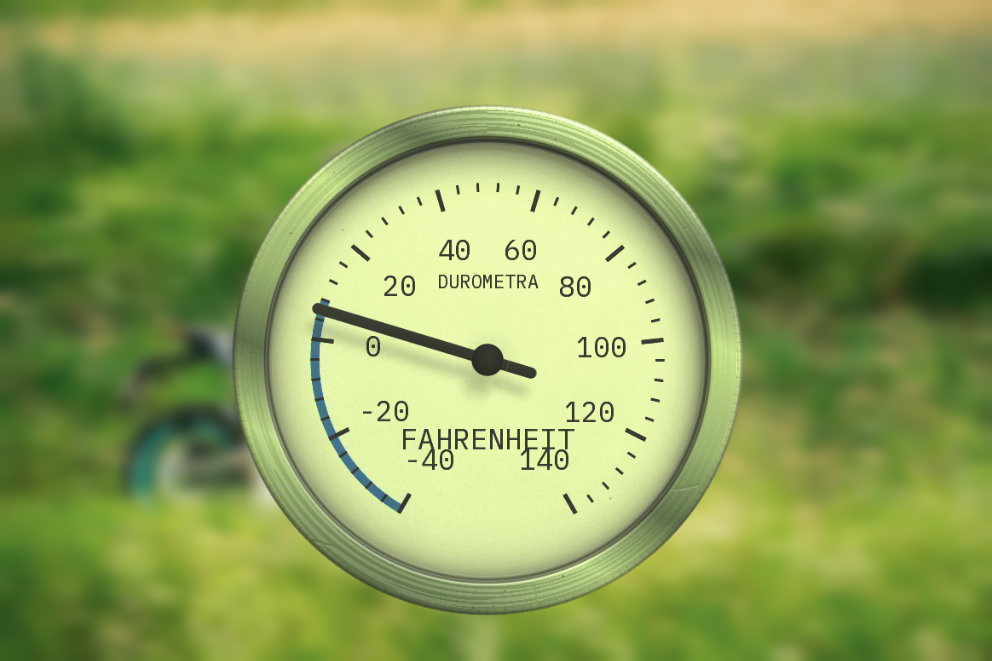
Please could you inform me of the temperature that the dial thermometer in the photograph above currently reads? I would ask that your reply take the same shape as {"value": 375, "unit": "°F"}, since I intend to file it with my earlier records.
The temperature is {"value": 6, "unit": "°F"}
